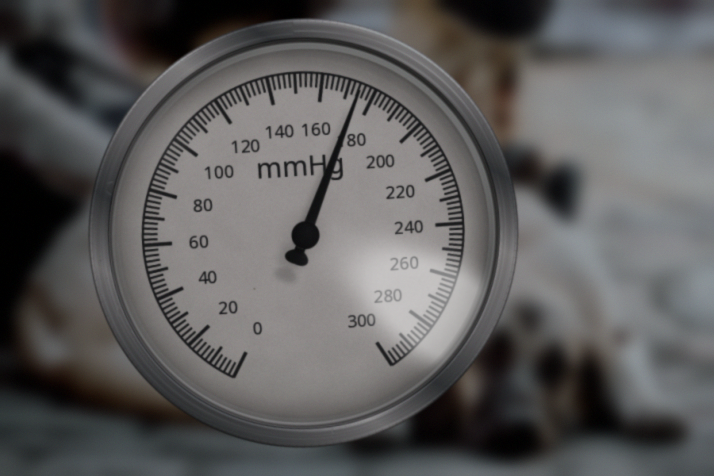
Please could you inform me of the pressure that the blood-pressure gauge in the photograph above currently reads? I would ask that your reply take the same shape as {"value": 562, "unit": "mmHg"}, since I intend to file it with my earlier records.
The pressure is {"value": 174, "unit": "mmHg"}
